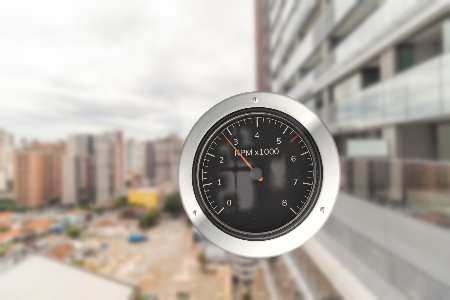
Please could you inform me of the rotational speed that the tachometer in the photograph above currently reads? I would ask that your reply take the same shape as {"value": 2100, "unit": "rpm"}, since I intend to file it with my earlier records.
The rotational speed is {"value": 2800, "unit": "rpm"}
